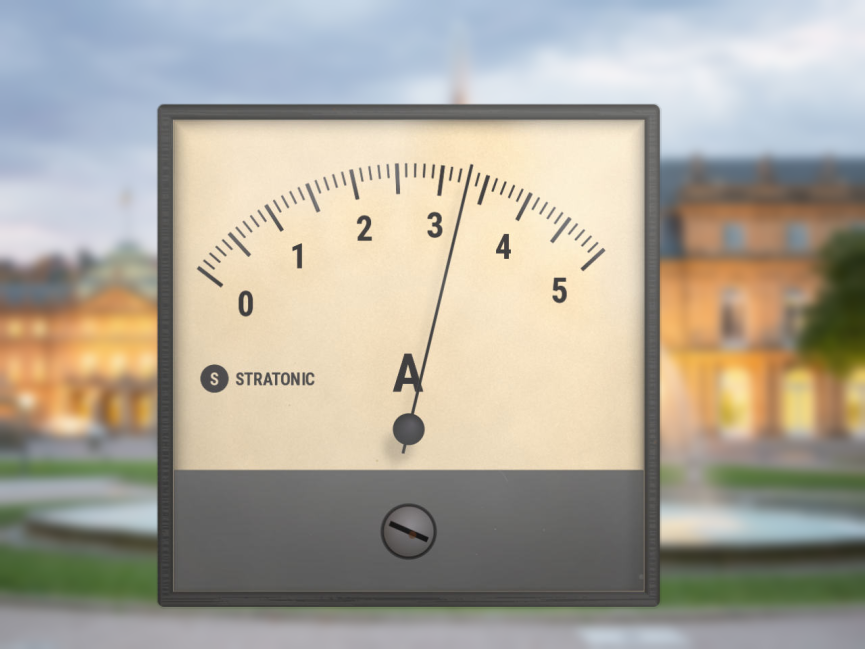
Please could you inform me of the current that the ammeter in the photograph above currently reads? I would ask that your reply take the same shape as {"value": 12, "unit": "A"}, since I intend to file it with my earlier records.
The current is {"value": 3.3, "unit": "A"}
